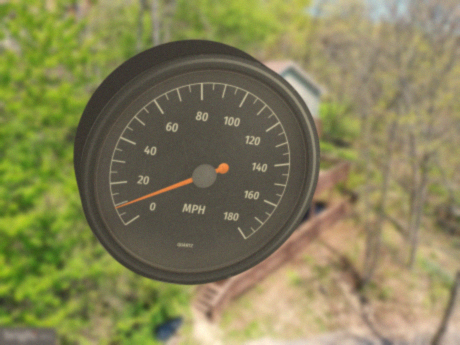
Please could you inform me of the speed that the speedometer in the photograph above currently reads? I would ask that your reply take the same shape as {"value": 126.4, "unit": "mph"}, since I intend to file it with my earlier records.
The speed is {"value": 10, "unit": "mph"}
